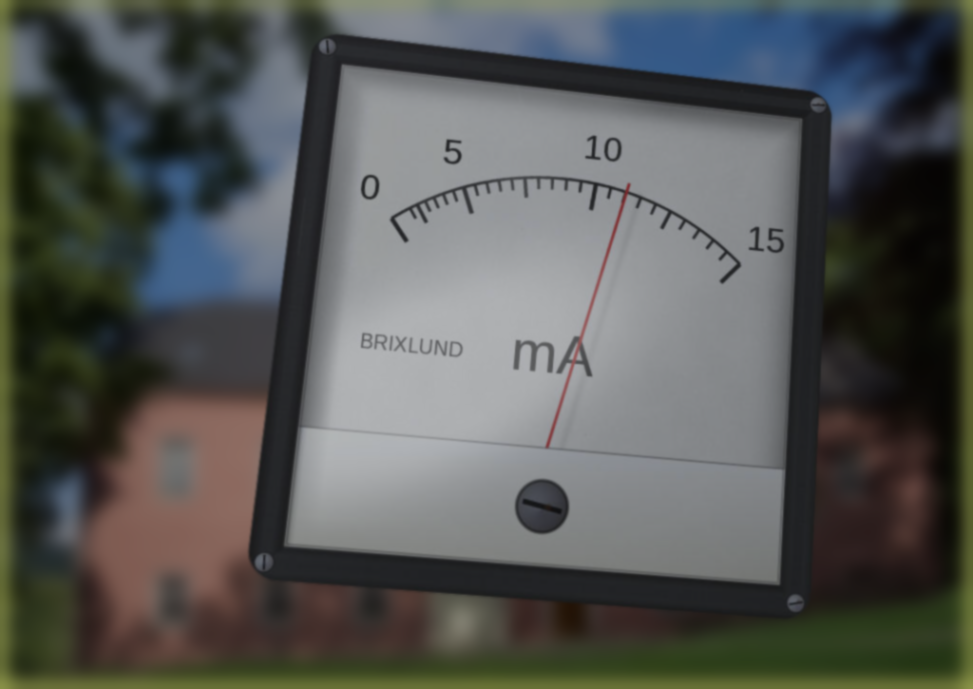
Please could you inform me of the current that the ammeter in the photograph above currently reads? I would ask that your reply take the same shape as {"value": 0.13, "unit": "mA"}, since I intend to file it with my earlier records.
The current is {"value": 11, "unit": "mA"}
